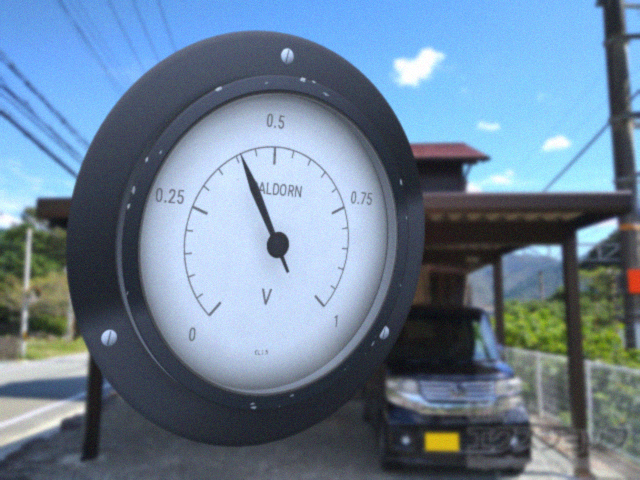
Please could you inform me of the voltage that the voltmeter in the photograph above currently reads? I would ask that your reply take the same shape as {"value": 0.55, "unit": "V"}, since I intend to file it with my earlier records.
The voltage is {"value": 0.4, "unit": "V"}
